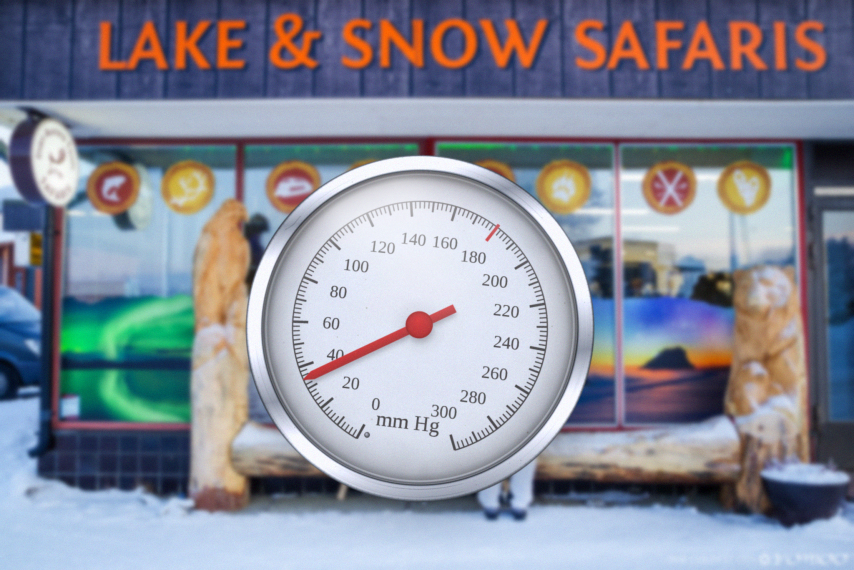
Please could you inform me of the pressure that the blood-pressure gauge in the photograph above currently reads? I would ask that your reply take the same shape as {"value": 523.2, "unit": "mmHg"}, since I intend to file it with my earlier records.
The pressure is {"value": 34, "unit": "mmHg"}
